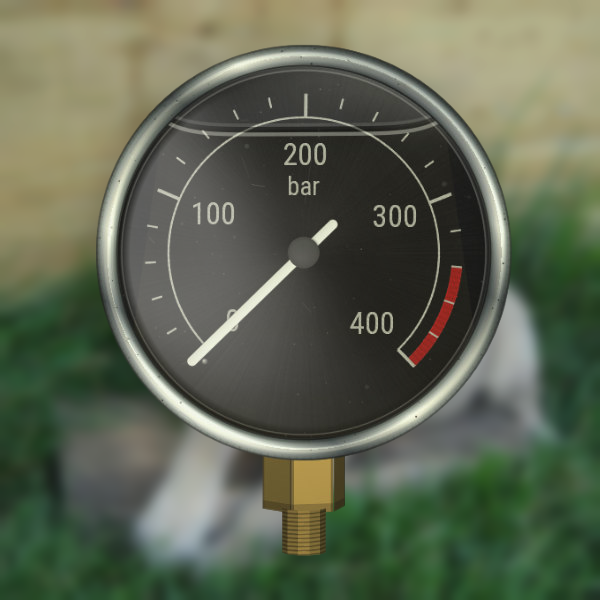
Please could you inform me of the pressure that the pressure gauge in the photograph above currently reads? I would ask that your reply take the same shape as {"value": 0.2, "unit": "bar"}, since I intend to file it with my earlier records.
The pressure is {"value": 0, "unit": "bar"}
